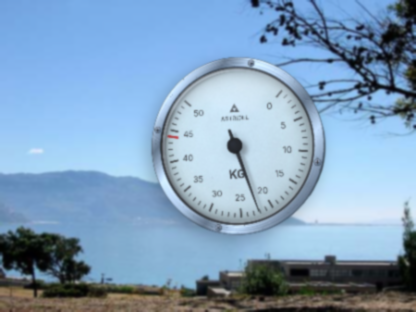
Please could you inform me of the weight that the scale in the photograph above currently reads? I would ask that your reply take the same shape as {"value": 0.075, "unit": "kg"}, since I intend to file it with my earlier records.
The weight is {"value": 22, "unit": "kg"}
